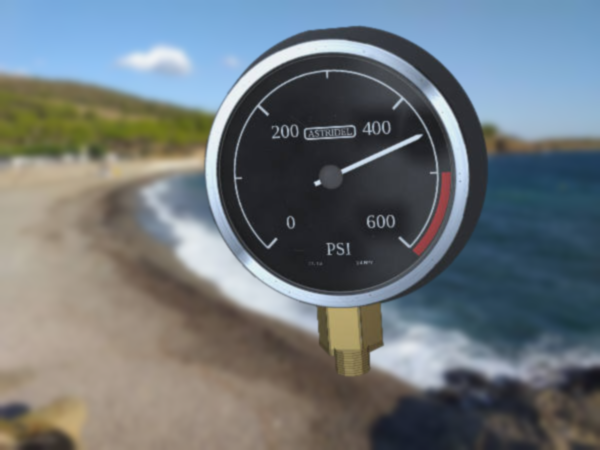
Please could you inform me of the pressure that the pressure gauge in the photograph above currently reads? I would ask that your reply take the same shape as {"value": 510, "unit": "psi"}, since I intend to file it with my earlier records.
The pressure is {"value": 450, "unit": "psi"}
